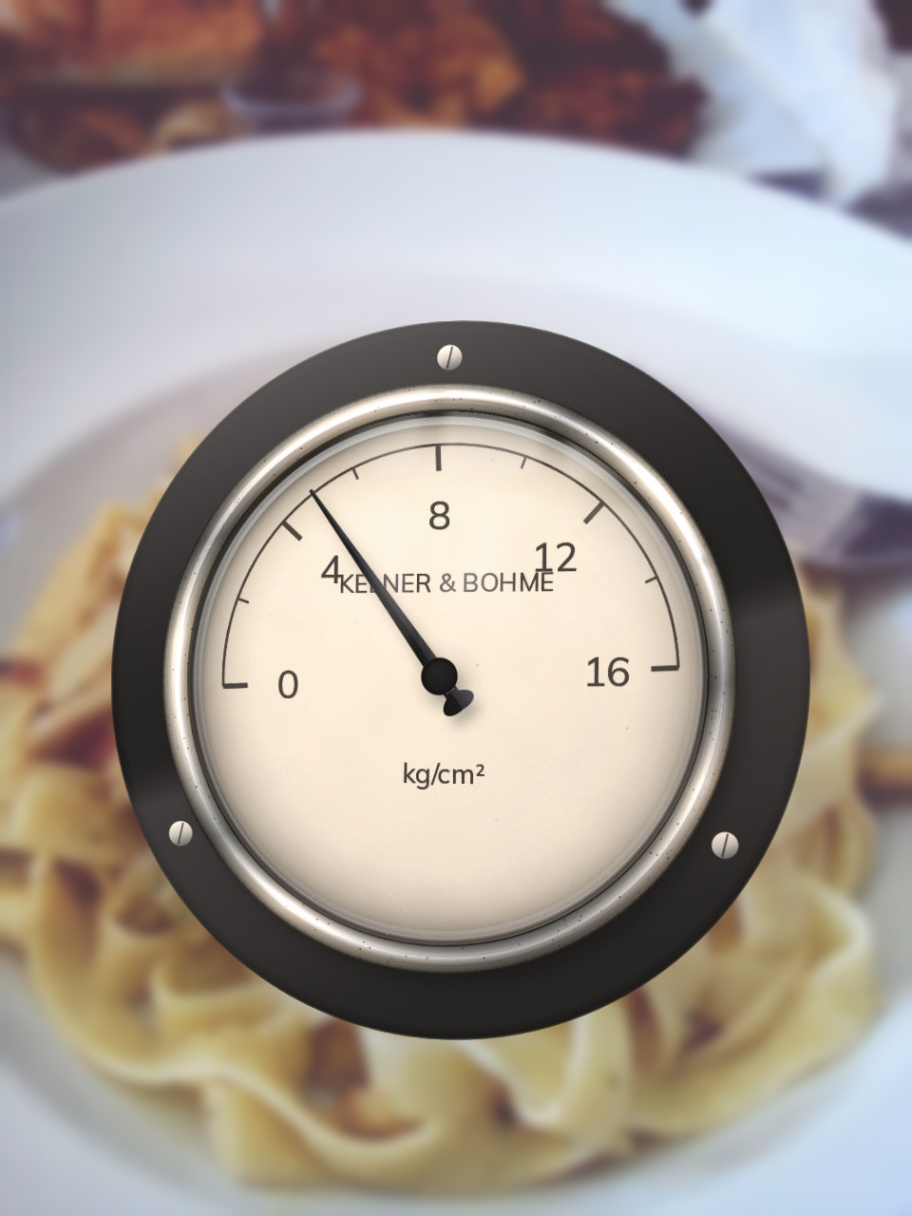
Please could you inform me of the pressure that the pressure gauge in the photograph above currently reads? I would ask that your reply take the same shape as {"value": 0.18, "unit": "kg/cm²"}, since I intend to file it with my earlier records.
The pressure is {"value": 5, "unit": "kg/cm²"}
